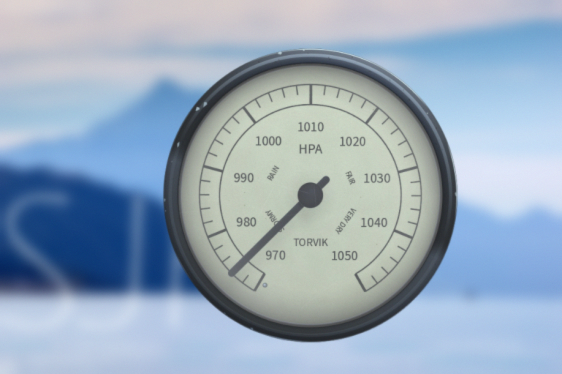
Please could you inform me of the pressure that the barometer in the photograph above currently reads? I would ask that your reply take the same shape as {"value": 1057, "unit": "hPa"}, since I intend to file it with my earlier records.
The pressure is {"value": 974, "unit": "hPa"}
